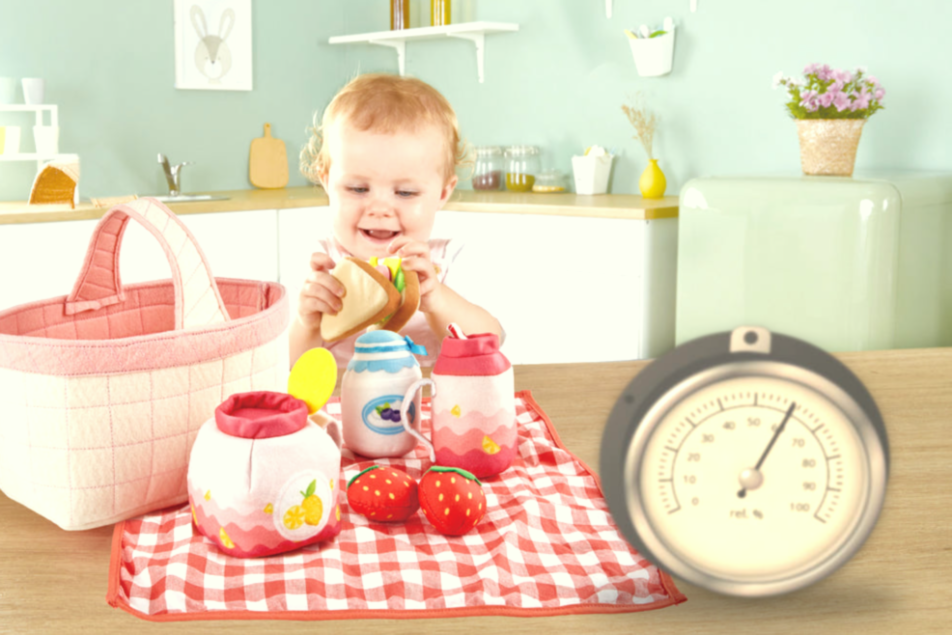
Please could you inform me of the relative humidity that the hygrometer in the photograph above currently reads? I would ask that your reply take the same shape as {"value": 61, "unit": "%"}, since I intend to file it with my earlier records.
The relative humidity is {"value": 60, "unit": "%"}
